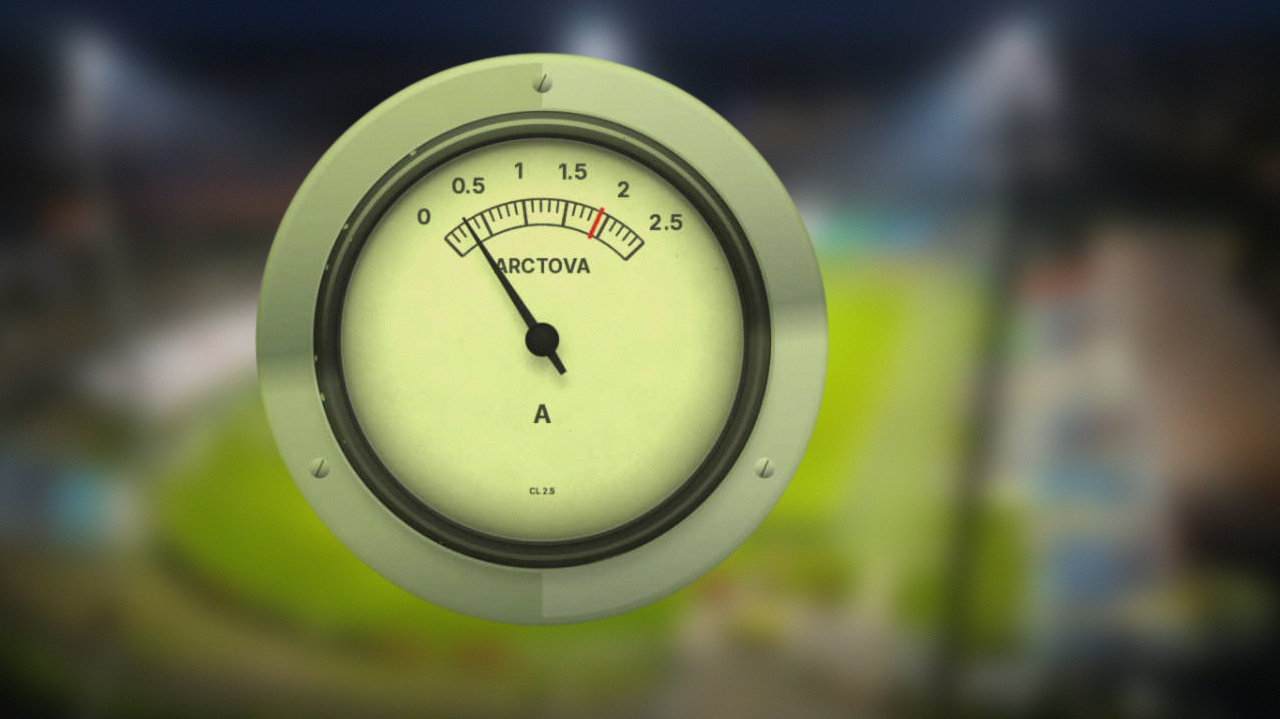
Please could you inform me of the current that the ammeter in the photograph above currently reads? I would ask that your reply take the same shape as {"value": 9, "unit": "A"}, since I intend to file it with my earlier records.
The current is {"value": 0.3, "unit": "A"}
